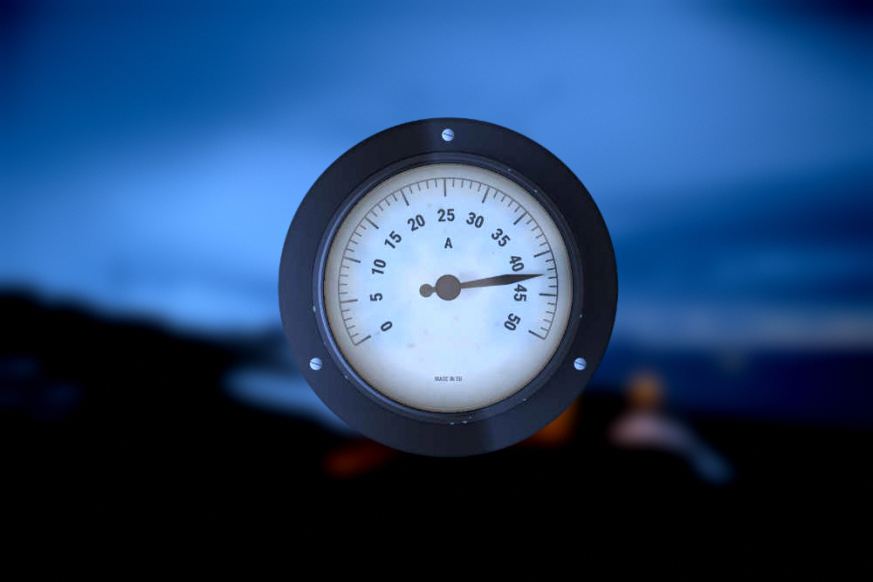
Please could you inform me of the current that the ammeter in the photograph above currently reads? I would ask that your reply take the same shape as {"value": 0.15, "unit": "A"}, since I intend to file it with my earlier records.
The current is {"value": 42.5, "unit": "A"}
